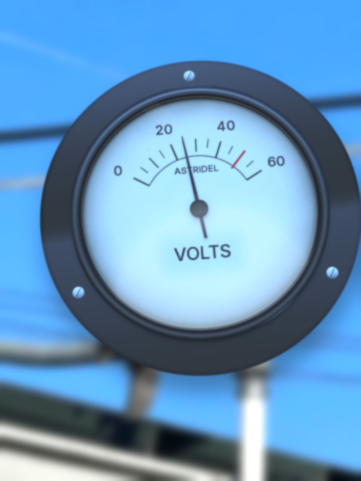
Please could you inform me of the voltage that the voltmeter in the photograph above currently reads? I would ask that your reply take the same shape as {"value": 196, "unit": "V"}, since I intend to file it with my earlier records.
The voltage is {"value": 25, "unit": "V"}
